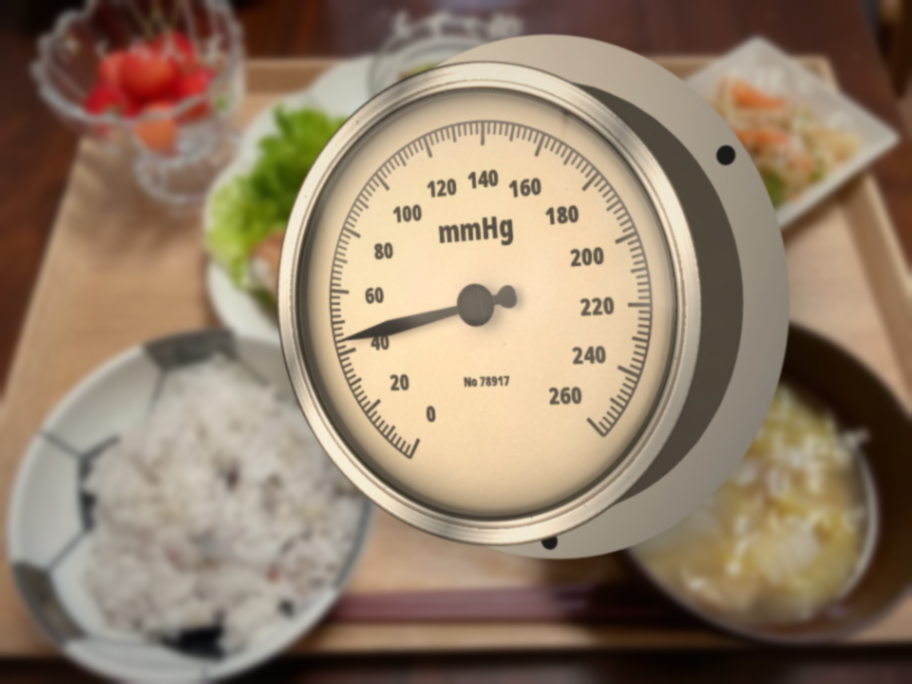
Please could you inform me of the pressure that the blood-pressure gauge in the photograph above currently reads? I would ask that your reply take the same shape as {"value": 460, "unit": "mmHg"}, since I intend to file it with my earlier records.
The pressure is {"value": 44, "unit": "mmHg"}
